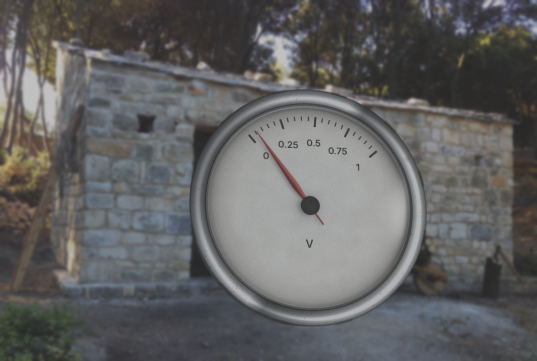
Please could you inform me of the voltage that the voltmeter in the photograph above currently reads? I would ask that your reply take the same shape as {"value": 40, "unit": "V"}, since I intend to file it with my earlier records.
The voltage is {"value": 0.05, "unit": "V"}
